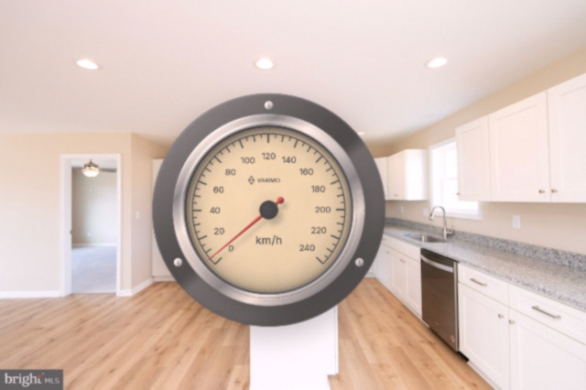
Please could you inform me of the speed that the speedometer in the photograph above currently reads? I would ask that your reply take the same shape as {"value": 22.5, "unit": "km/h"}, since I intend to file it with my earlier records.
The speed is {"value": 5, "unit": "km/h"}
